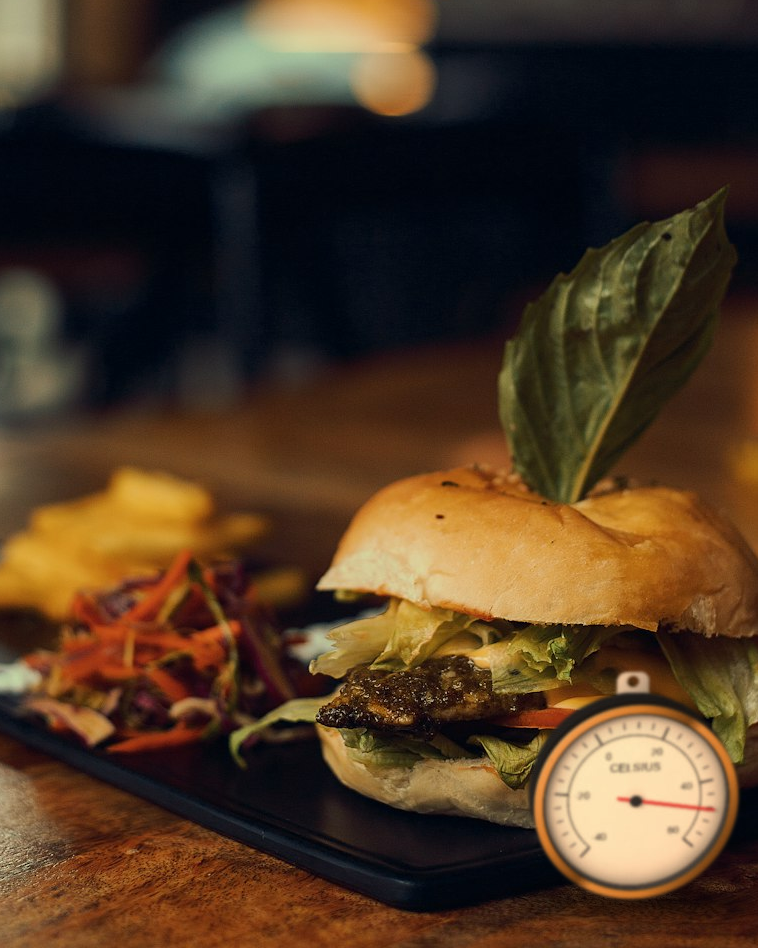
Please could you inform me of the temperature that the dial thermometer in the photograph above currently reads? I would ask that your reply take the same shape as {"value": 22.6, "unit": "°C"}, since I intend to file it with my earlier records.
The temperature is {"value": 48, "unit": "°C"}
